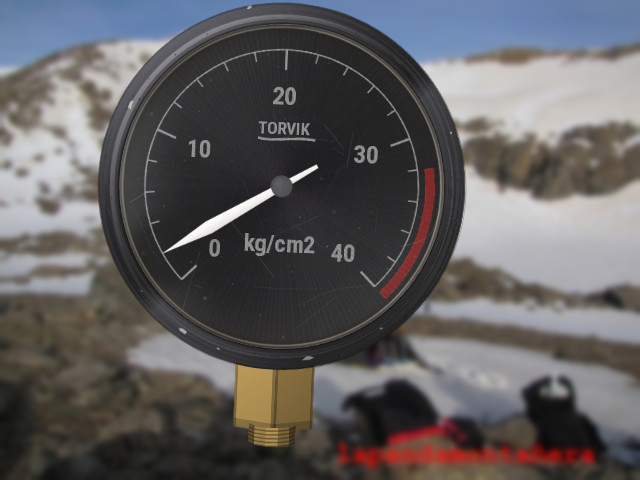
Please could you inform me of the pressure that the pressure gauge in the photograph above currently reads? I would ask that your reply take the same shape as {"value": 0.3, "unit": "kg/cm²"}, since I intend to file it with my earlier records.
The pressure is {"value": 2, "unit": "kg/cm²"}
